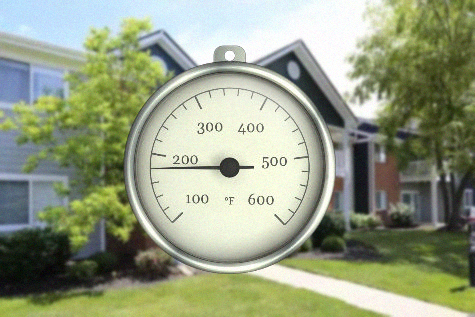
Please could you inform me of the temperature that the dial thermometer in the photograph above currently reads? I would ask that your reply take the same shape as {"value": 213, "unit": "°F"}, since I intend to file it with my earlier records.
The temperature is {"value": 180, "unit": "°F"}
